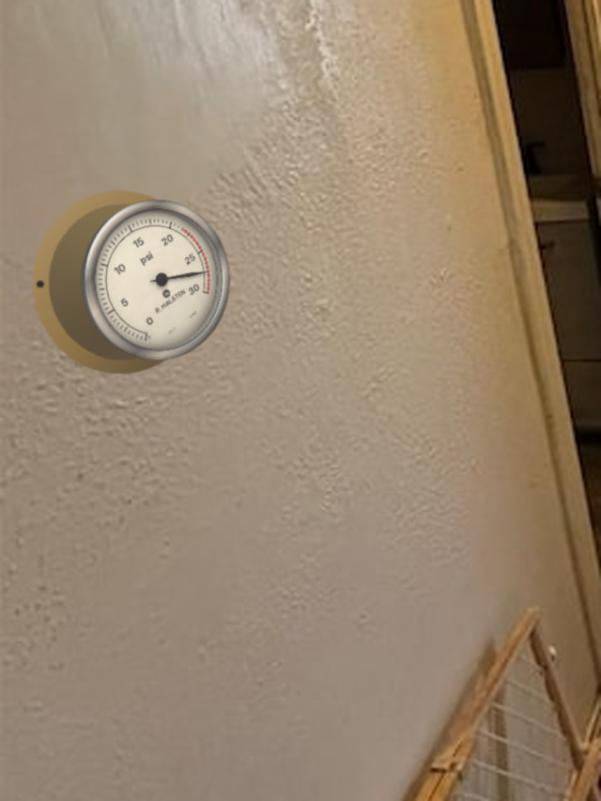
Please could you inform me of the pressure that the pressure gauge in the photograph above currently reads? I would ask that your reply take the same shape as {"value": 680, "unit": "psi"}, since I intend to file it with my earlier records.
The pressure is {"value": 27.5, "unit": "psi"}
